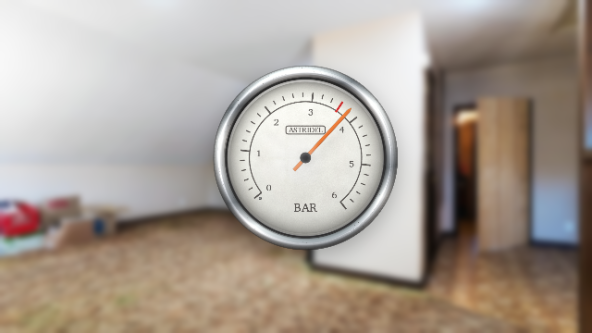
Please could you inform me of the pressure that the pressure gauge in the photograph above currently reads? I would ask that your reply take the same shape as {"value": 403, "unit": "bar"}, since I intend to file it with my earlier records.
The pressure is {"value": 3.8, "unit": "bar"}
